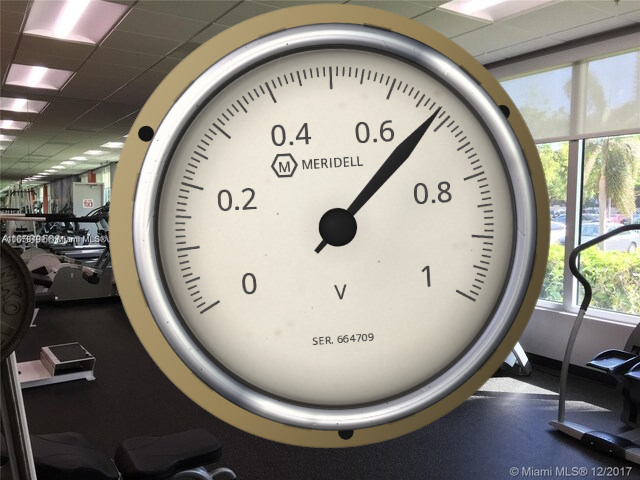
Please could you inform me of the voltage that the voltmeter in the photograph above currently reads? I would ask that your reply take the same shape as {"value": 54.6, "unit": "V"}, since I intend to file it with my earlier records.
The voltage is {"value": 0.68, "unit": "V"}
